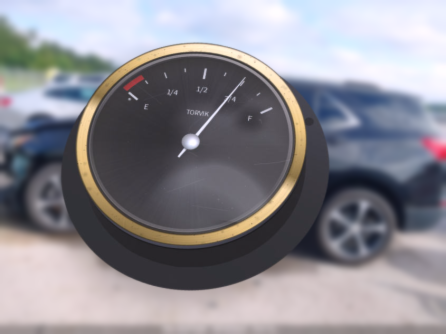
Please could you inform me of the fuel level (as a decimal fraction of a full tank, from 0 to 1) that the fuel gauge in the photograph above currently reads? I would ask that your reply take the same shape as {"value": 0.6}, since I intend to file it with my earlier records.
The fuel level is {"value": 0.75}
